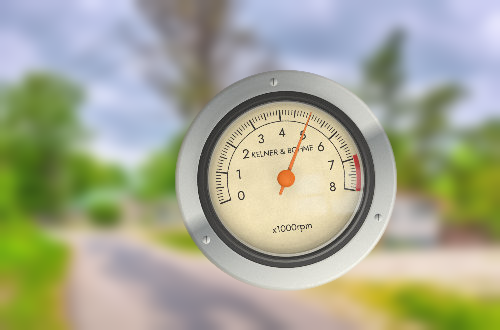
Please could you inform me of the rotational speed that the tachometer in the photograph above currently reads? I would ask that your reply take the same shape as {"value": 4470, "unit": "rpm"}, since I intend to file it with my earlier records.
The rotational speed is {"value": 5000, "unit": "rpm"}
